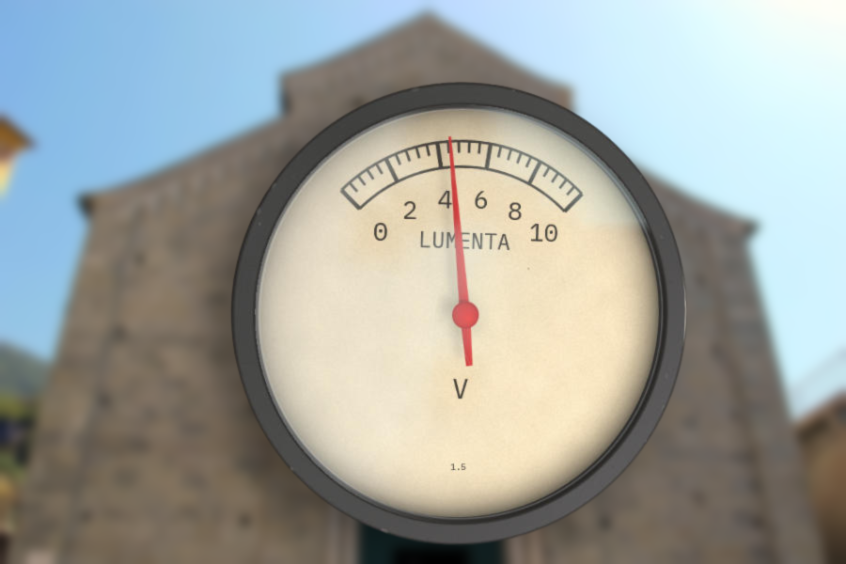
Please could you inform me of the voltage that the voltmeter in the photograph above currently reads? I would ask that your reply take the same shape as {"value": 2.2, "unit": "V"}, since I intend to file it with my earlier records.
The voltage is {"value": 4.4, "unit": "V"}
